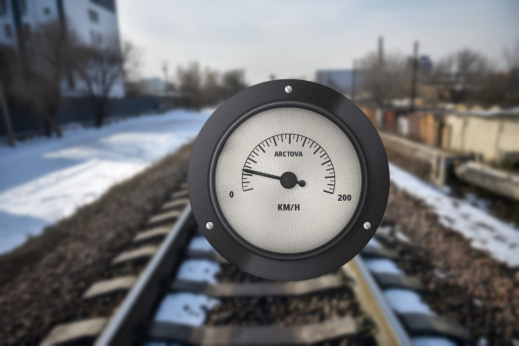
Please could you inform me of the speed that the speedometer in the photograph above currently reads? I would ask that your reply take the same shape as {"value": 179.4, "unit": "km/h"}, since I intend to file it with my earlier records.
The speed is {"value": 25, "unit": "km/h"}
